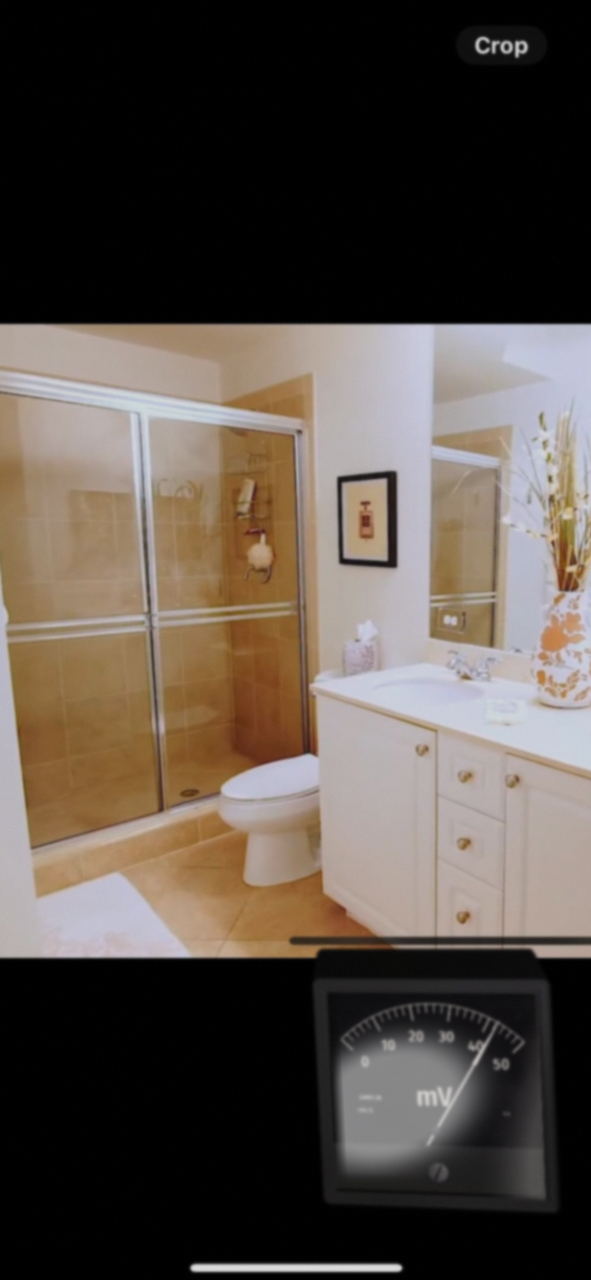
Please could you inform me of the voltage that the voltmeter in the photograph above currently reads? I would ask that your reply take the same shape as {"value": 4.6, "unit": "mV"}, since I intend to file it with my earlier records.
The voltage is {"value": 42, "unit": "mV"}
